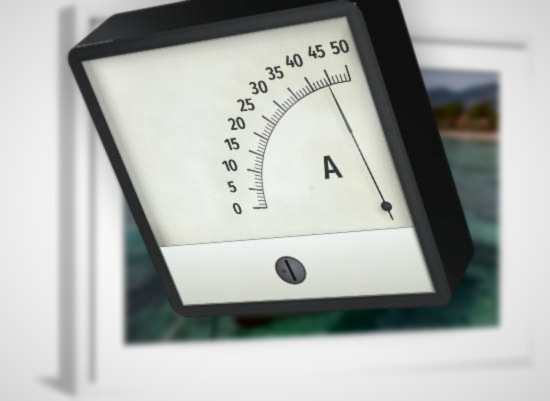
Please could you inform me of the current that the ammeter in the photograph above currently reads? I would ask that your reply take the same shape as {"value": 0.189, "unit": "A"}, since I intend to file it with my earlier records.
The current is {"value": 45, "unit": "A"}
